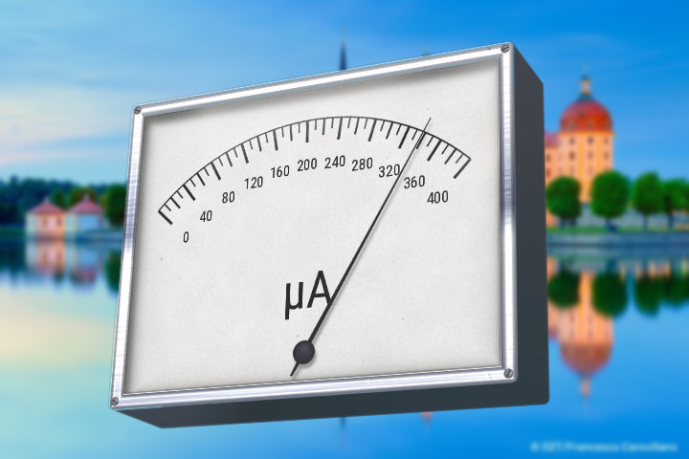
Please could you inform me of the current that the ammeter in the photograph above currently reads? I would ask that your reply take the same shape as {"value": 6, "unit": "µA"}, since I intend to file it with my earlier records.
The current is {"value": 340, "unit": "µA"}
